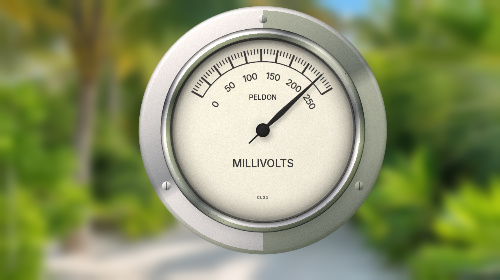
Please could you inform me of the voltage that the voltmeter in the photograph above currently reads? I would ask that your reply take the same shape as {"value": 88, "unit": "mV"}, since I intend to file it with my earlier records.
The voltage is {"value": 225, "unit": "mV"}
